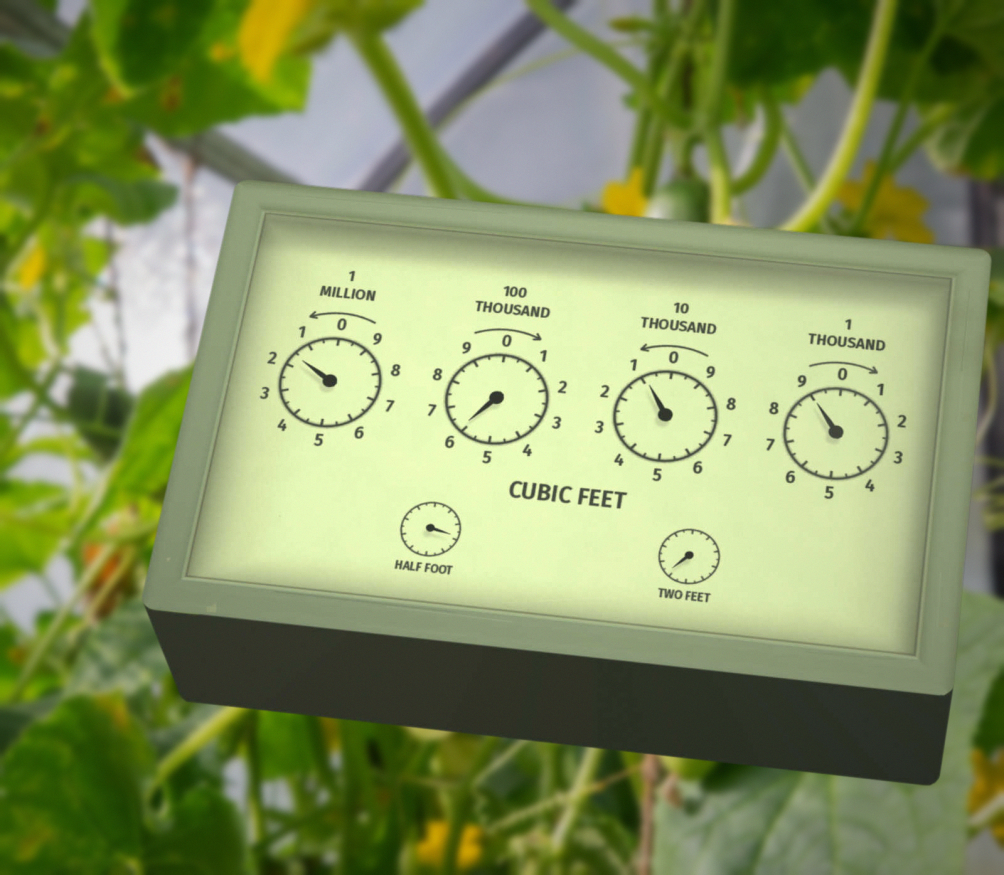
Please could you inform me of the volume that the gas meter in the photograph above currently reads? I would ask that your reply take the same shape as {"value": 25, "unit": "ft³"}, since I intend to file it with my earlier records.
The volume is {"value": 160900, "unit": "ft³"}
